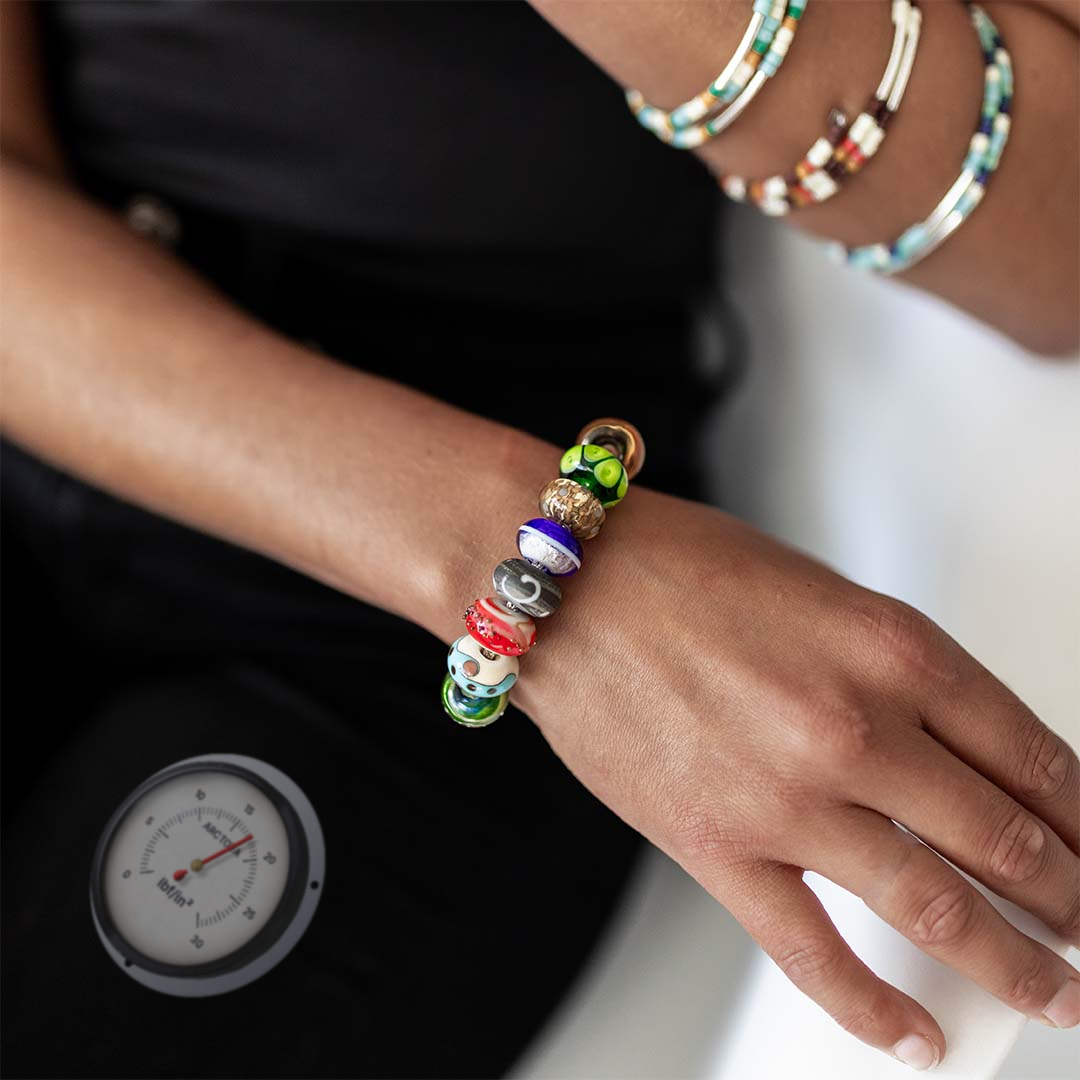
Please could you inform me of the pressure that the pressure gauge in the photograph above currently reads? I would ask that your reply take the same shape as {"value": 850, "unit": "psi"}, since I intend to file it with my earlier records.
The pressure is {"value": 17.5, "unit": "psi"}
